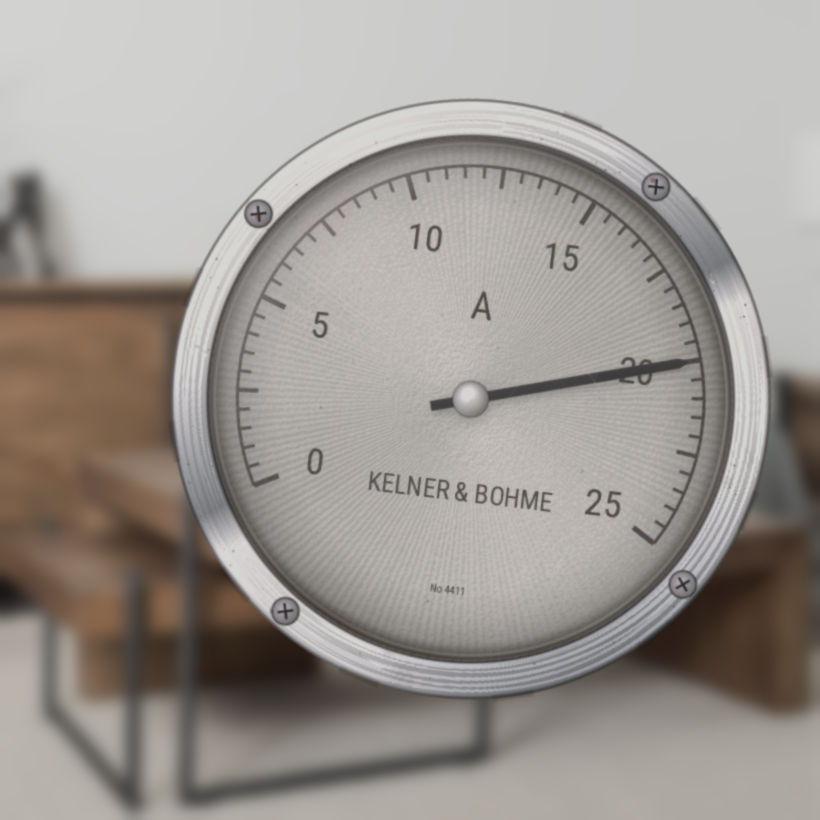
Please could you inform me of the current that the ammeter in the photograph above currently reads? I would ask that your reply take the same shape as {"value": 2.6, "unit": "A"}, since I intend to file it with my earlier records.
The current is {"value": 20, "unit": "A"}
